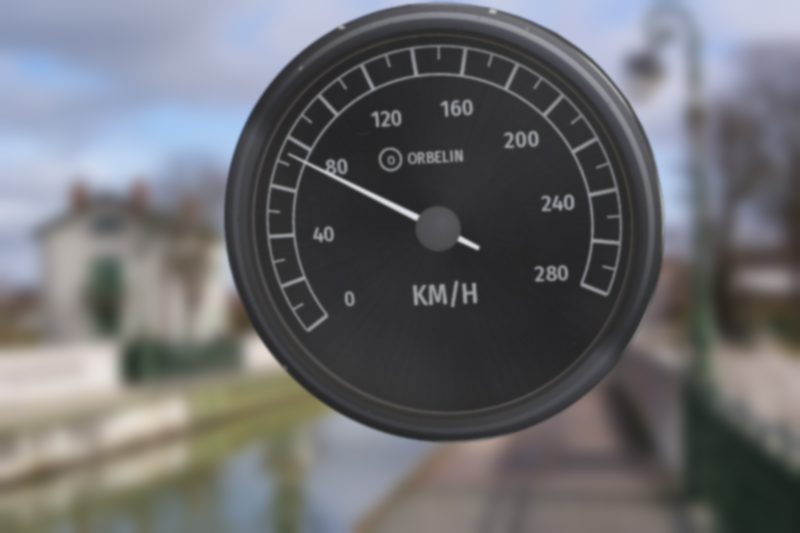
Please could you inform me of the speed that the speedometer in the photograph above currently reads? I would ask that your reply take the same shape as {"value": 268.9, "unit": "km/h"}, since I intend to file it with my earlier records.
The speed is {"value": 75, "unit": "km/h"}
